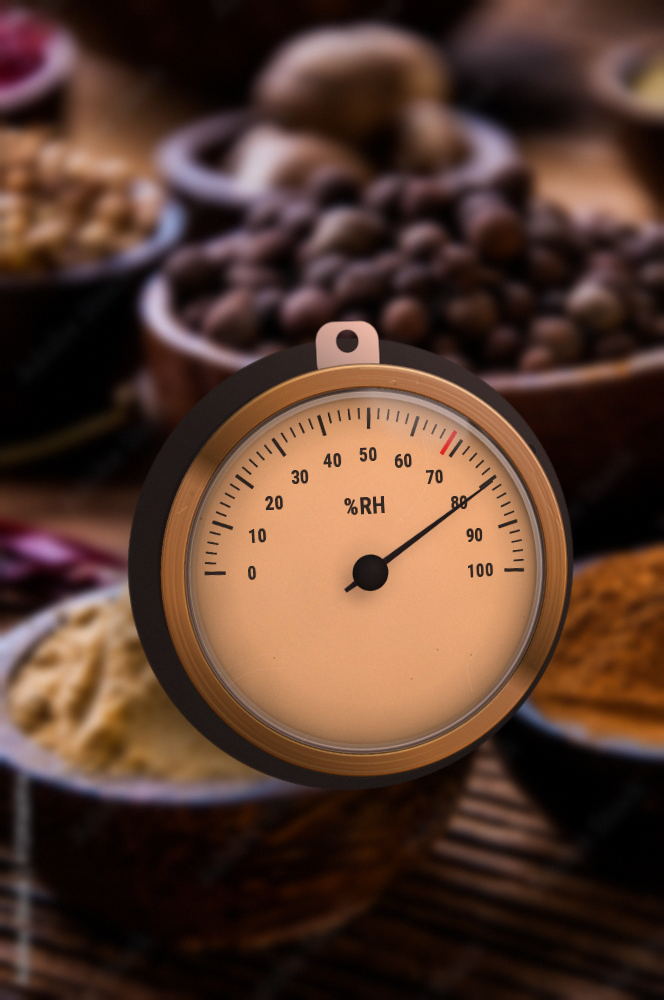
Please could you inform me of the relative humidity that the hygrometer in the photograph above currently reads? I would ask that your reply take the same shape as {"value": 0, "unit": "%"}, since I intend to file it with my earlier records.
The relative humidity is {"value": 80, "unit": "%"}
